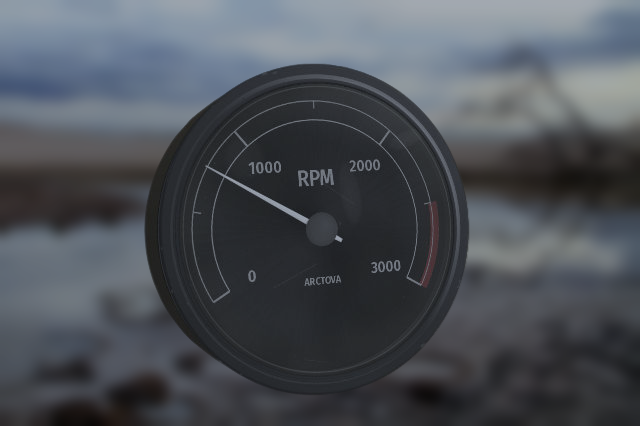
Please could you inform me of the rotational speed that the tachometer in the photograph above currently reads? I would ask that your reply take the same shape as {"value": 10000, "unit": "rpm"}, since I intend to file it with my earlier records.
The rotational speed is {"value": 750, "unit": "rpm"}
